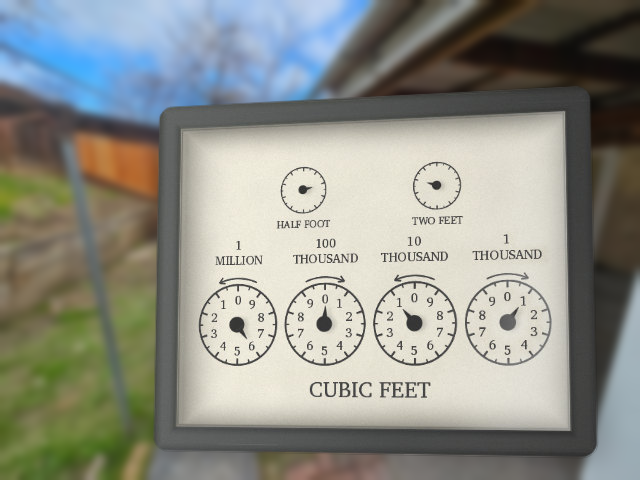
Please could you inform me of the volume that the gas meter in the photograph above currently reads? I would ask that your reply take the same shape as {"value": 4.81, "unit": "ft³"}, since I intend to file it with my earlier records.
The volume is {"value": 601100, "unit": "ft³"}
